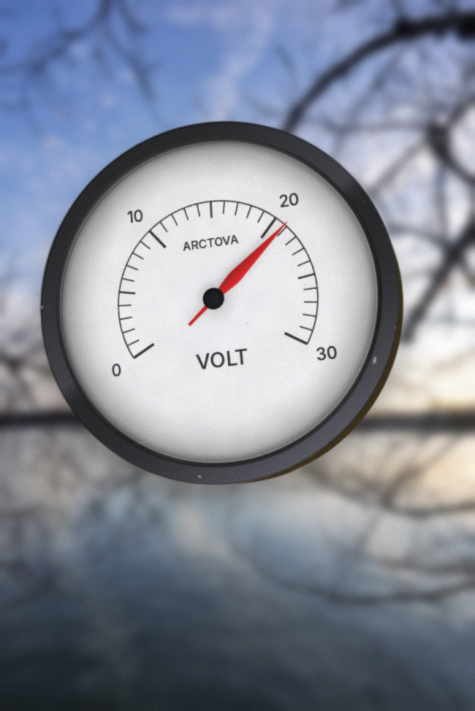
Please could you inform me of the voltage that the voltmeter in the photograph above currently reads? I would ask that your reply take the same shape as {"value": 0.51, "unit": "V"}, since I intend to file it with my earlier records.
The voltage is {"value": 21, "unit": "V"}
